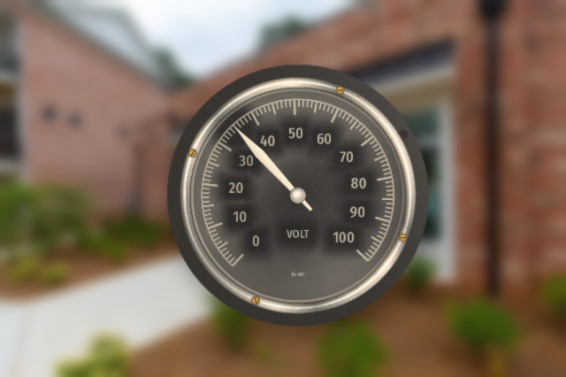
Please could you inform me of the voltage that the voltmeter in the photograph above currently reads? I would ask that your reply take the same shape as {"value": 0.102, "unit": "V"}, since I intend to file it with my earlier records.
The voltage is {"value": 35, "unit": "V"}
